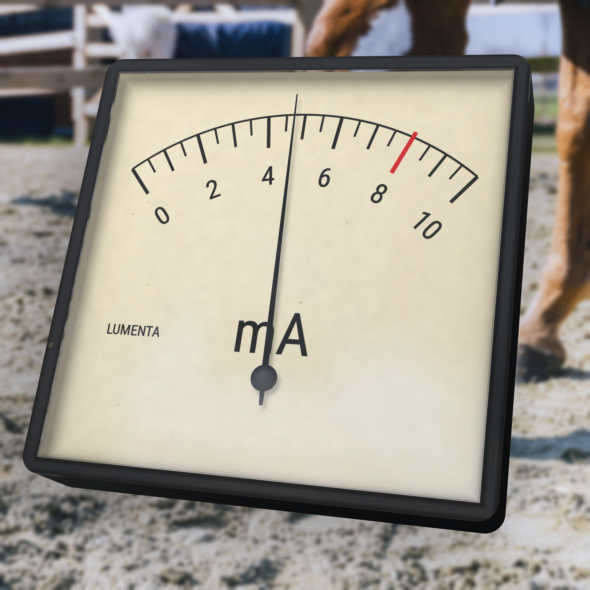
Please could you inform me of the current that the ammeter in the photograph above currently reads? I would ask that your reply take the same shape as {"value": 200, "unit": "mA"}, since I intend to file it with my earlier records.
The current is {"value": 4.75, "unit": "mA"}
